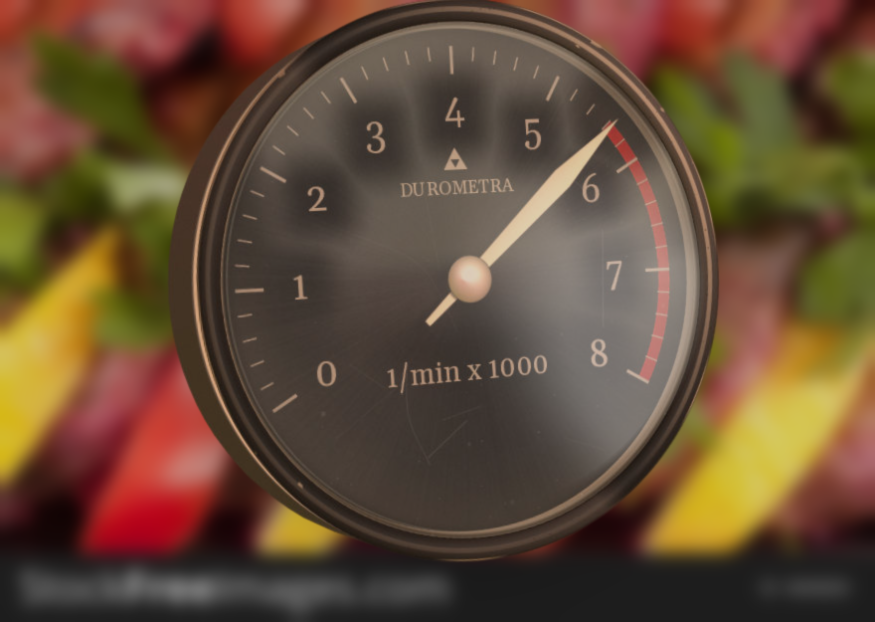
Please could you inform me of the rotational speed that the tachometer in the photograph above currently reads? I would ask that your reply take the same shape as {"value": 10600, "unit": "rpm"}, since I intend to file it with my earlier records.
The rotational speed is {"value": 5600, "unit": "rpm"}
